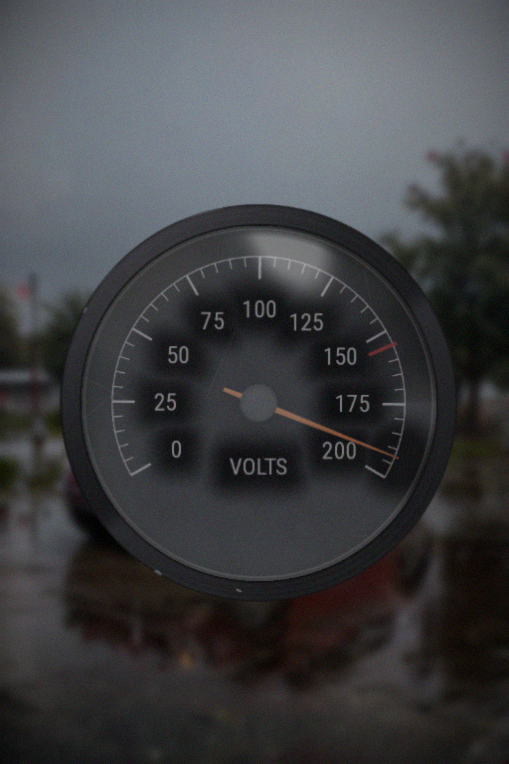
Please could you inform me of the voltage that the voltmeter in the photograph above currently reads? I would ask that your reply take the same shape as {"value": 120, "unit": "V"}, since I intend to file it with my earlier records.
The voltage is {"value": 192.5, "unit": "V"}
